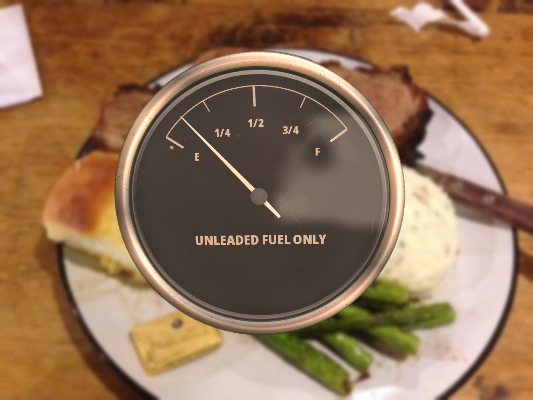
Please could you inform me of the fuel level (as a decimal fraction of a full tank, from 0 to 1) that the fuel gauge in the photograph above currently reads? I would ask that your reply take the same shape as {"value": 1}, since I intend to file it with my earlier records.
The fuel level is {"value": 0.125}
